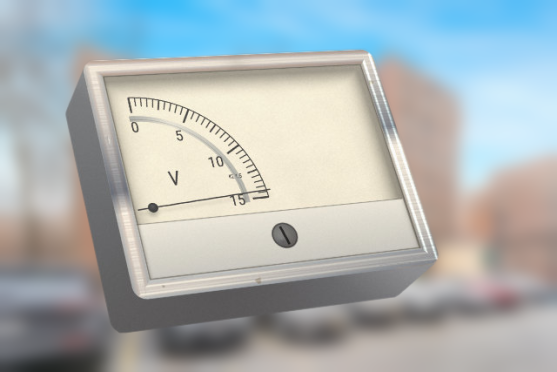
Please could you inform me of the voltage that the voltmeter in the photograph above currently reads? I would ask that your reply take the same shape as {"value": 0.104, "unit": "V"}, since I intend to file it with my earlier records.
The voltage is {"value": 14.5, "unit": "V"}
